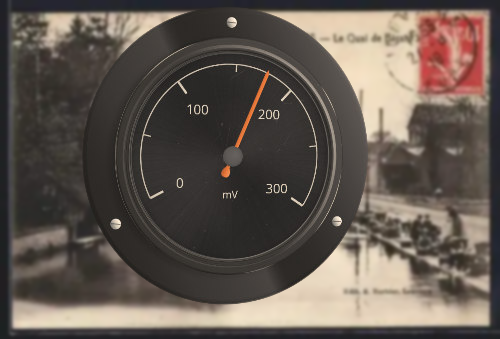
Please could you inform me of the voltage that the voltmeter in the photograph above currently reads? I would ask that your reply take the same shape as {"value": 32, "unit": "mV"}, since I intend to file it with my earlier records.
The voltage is {"value": 175, "unit": "mV"}
